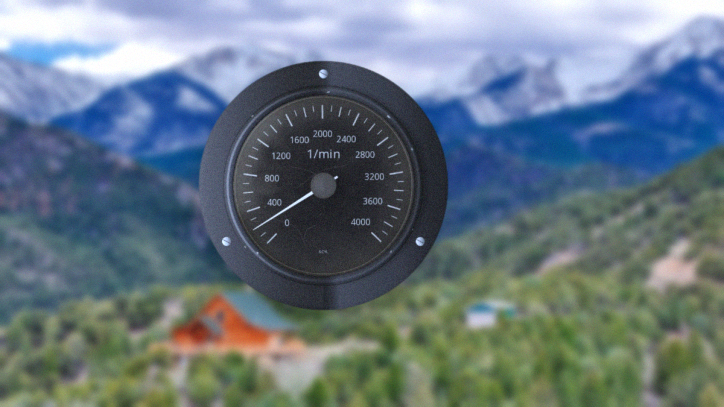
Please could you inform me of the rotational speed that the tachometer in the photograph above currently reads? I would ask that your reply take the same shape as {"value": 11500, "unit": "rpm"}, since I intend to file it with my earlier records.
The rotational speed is {"value": 200, "unit": "rpm"}
